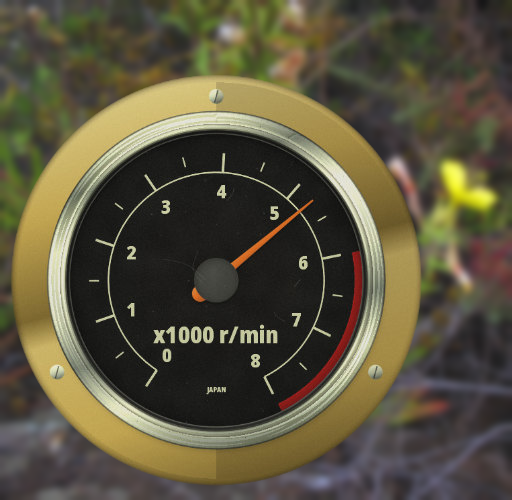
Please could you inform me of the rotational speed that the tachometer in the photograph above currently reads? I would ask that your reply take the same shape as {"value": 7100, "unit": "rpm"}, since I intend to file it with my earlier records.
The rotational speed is {"value": 5250, "unit": "rpm"}
